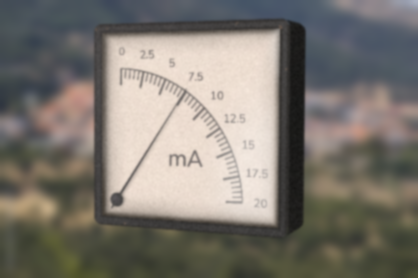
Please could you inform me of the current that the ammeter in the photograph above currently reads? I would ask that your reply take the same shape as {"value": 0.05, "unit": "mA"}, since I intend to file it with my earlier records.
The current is {"value": 7.5, "unit": "mA"}
